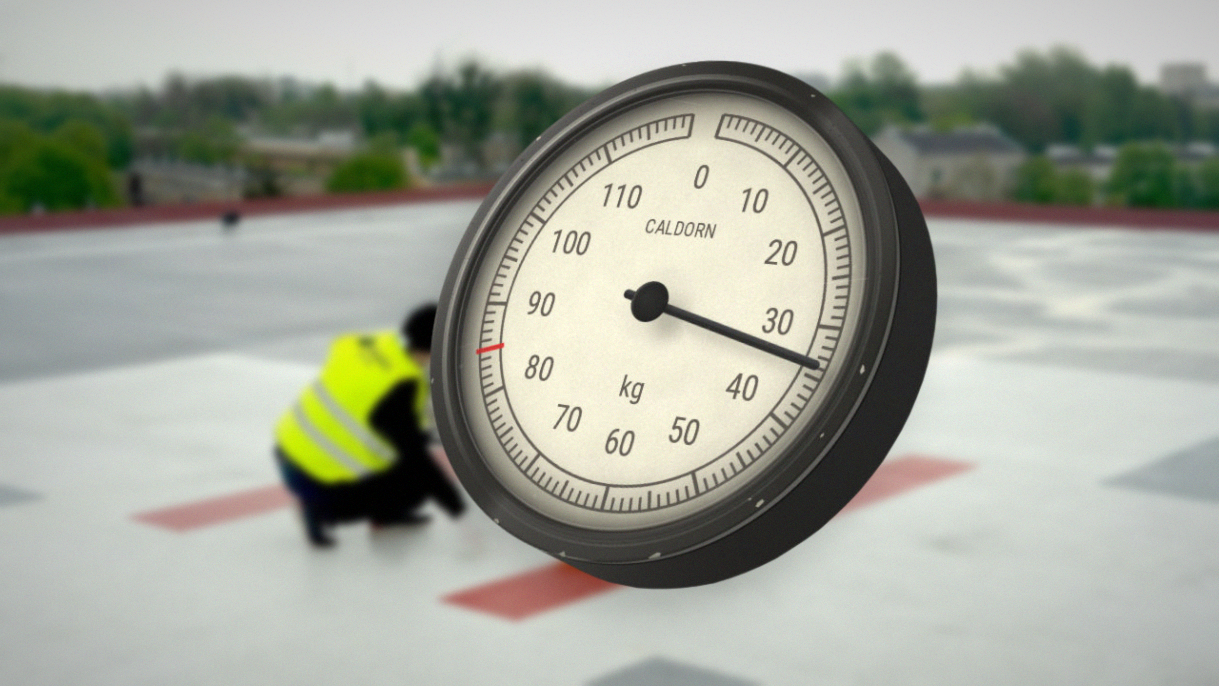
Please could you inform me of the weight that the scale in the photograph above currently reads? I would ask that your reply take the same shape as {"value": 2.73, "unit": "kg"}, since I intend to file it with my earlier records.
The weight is {"value": 34, "unit": "kg"}
